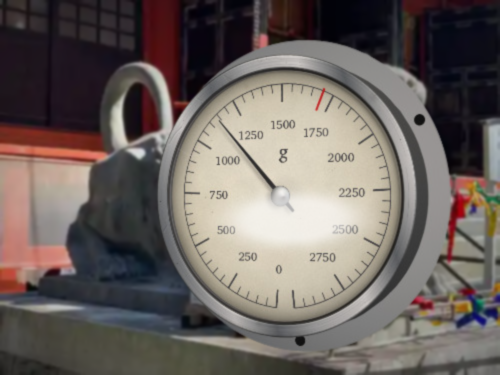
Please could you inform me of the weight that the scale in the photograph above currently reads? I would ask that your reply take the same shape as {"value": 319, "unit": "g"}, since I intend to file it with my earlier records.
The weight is {"value": 1150, "unit": "g"}
